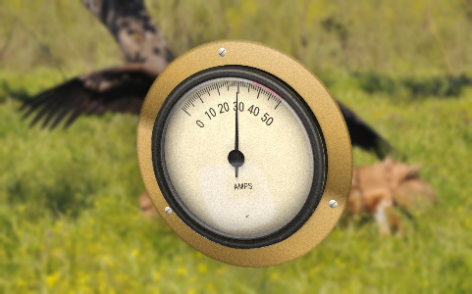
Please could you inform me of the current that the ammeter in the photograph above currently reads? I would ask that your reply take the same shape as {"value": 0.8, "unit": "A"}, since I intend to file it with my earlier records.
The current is {"value": 30, "unit": "A"}
